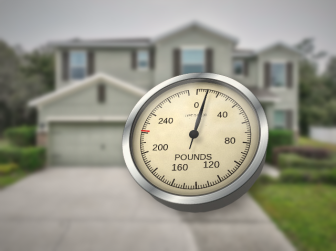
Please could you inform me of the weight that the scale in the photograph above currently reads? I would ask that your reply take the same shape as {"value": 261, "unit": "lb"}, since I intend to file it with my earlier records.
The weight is {"value": 10, "unit": "lb"}
